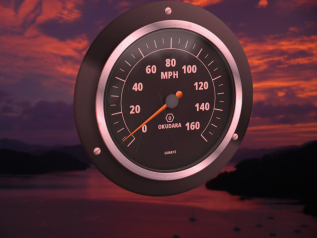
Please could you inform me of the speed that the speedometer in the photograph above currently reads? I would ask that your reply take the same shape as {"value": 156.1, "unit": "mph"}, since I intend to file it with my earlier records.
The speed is {"value": 5, "unit": "mph"}
